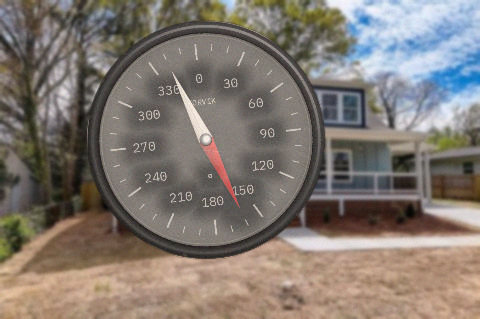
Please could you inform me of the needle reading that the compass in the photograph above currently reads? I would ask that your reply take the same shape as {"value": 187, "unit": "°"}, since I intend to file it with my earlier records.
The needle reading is {"value": 160, "unit": "°"}
